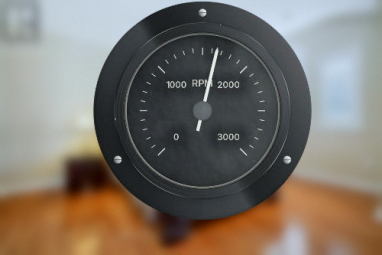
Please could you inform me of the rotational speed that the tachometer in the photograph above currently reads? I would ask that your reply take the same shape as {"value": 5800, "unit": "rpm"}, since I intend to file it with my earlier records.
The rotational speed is {"value": 1650, "unit": "rpm"}
